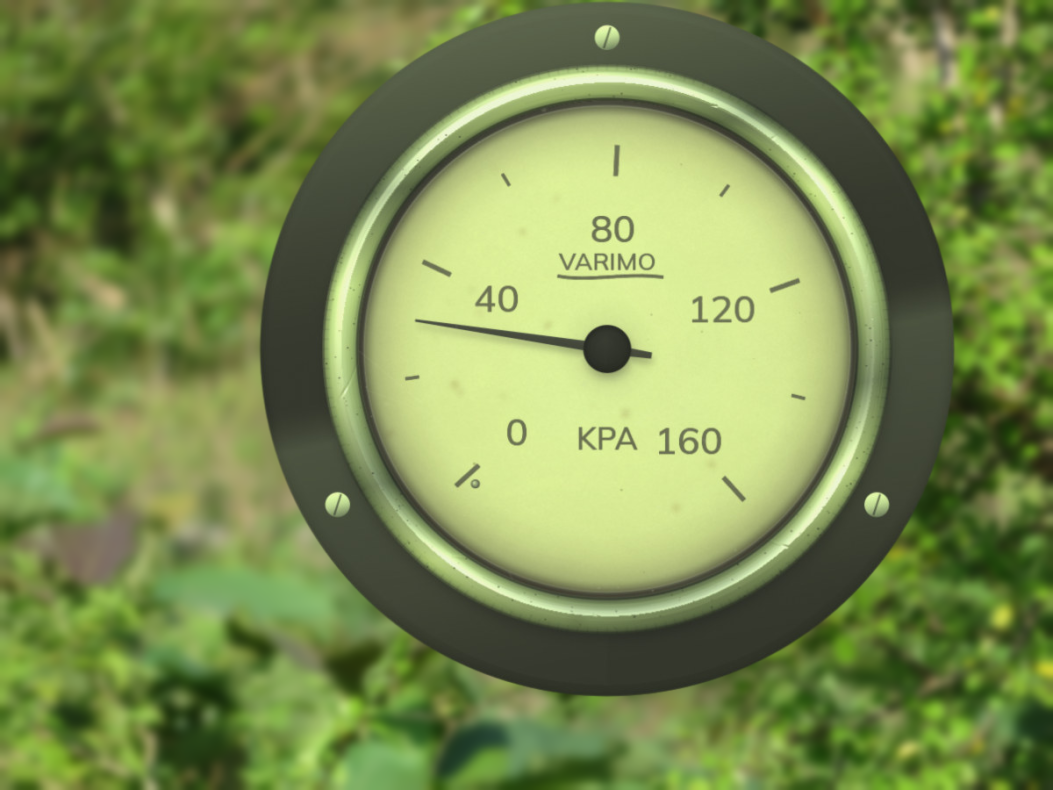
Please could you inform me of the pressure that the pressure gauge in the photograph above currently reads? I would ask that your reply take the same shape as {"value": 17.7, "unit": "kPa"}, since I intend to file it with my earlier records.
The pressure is {"value": 30, "unit": "kPa"}
